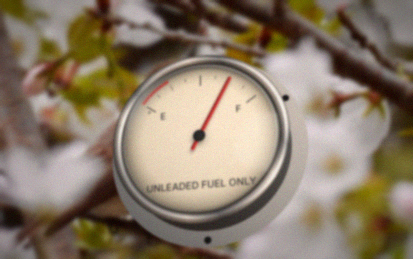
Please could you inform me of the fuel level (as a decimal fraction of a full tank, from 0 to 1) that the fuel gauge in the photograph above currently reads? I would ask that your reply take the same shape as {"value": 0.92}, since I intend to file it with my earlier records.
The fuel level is {"value": 0.75}
